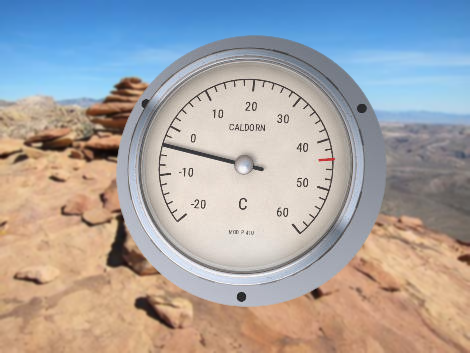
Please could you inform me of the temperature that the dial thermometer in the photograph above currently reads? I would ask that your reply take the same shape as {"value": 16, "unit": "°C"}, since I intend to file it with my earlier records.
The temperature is {"value": -4, "unit": "°C"}
